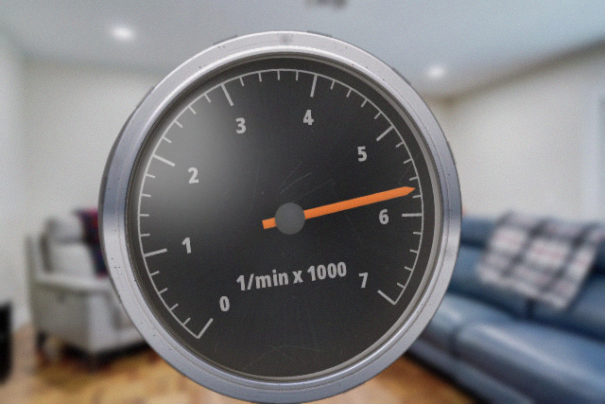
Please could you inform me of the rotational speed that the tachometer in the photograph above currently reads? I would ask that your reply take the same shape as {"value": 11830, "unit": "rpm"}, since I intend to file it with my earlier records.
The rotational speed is {"value": 5700, "unit": "rpm"}
